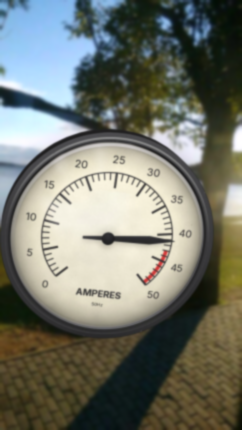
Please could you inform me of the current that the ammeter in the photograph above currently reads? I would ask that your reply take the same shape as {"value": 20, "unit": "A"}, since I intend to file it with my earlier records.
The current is {"value": 41, "unit": "A"}
